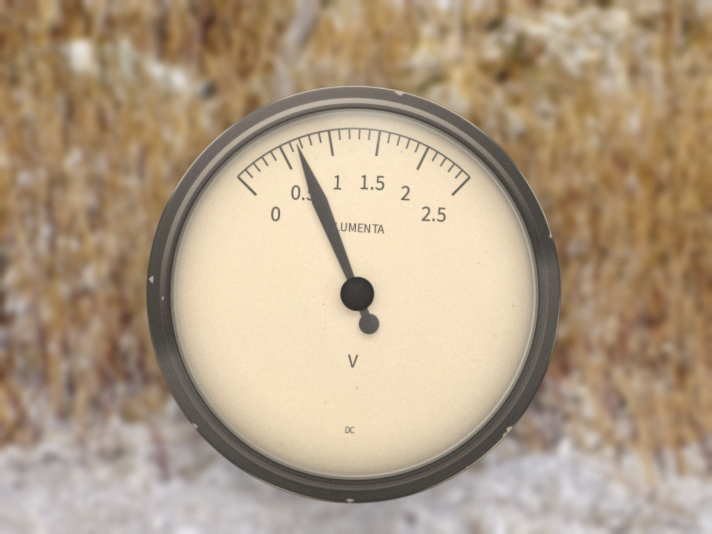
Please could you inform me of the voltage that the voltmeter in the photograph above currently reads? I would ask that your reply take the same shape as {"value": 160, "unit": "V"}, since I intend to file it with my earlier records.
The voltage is {"value": 0.65, "unit": "V"}
